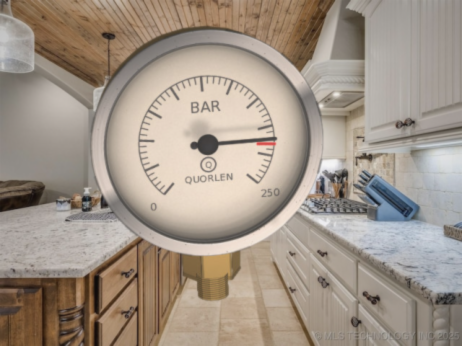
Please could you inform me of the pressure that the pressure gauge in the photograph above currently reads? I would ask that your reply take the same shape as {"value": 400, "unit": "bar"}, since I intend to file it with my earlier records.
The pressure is {"value": 210, "unit": "bar"}
